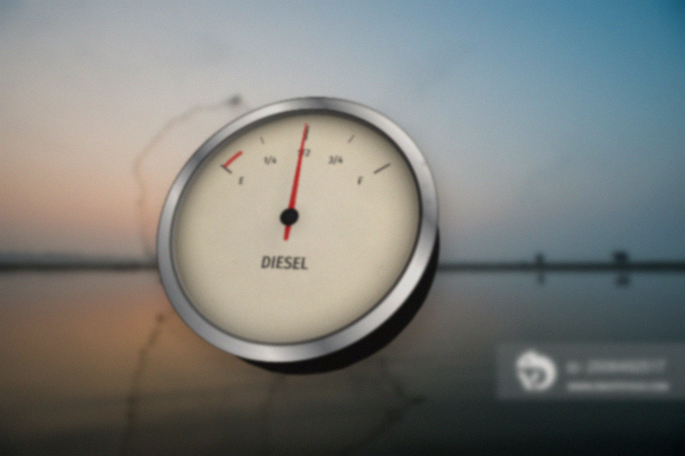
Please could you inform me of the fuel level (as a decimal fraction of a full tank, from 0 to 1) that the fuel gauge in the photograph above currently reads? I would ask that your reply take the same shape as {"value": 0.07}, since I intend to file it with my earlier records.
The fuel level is {"value": 0.5}
